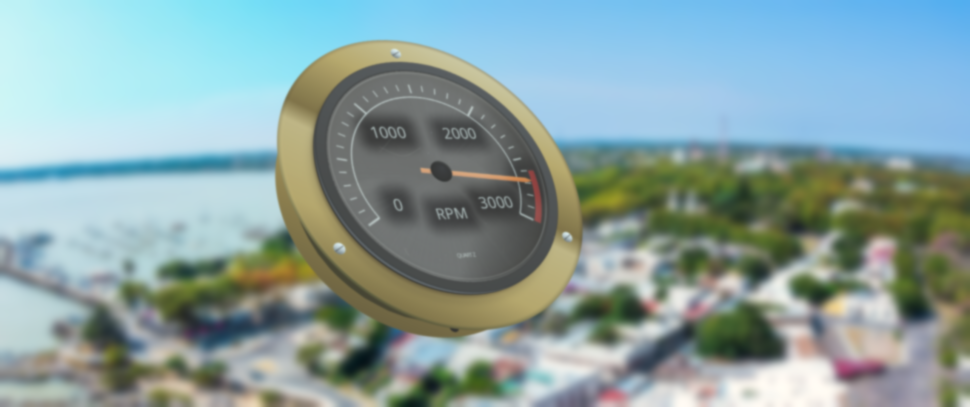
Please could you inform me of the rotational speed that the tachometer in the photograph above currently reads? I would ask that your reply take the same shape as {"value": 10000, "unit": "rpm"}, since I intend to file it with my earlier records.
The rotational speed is {"value": 2700, "unit": "rpm"}
